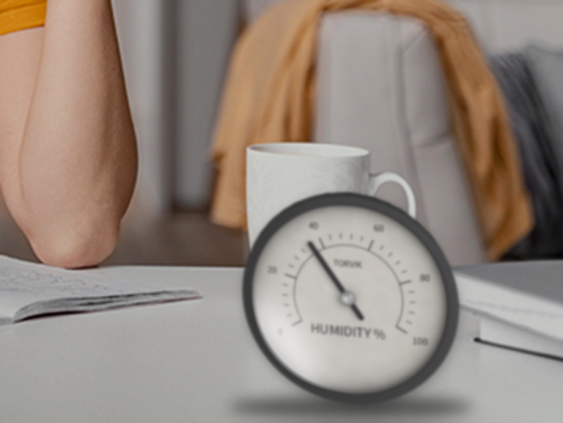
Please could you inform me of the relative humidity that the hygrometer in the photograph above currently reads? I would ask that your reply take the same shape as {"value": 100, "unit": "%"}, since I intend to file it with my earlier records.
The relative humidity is {"value": 36, "unit": "%"}
